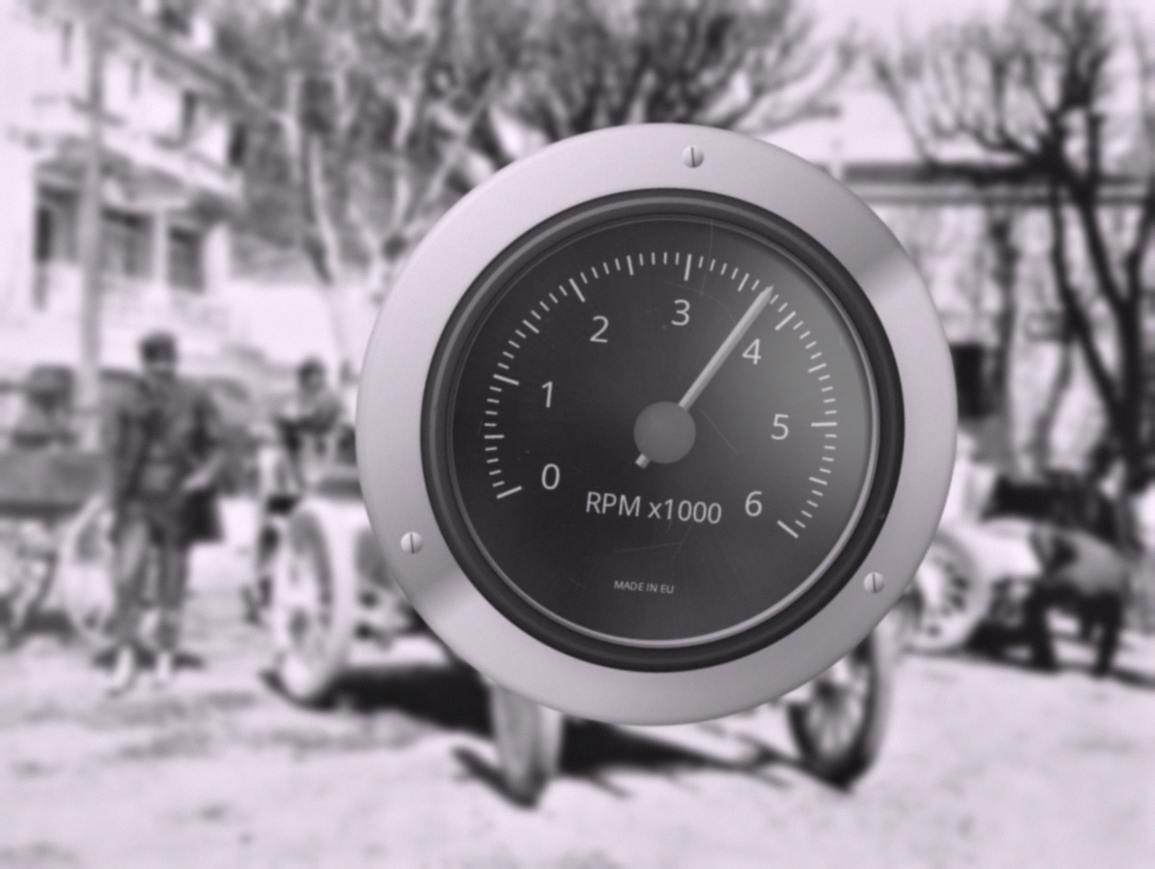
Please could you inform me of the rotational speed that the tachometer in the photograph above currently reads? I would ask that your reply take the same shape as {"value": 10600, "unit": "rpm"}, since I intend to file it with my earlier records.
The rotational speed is {"value": 3700, "unit": "rpm"}
